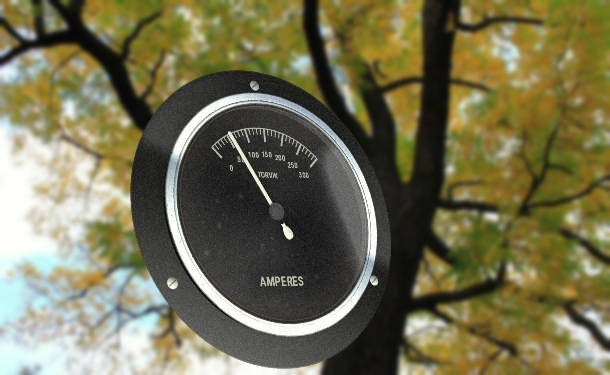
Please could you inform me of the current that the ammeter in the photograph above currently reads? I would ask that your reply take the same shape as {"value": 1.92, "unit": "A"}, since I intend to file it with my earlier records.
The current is {"value": 50, "unit": "A"}
